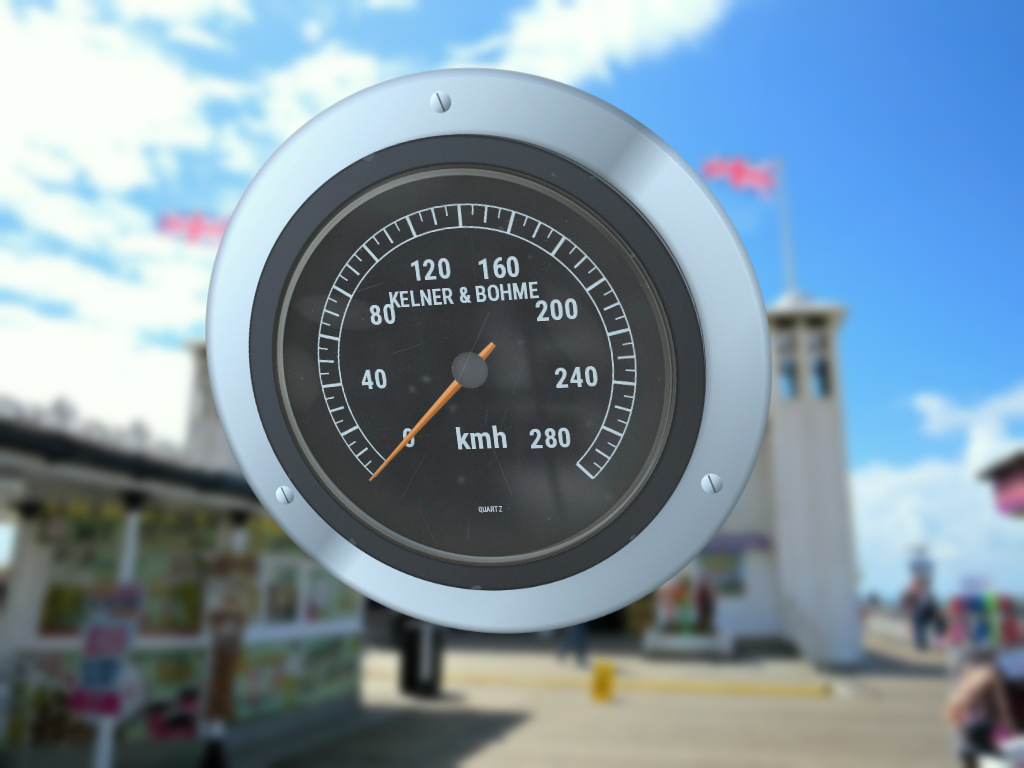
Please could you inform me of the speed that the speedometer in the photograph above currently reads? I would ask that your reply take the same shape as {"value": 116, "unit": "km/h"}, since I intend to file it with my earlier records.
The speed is {"value": 0, "unit": "km/h"}
